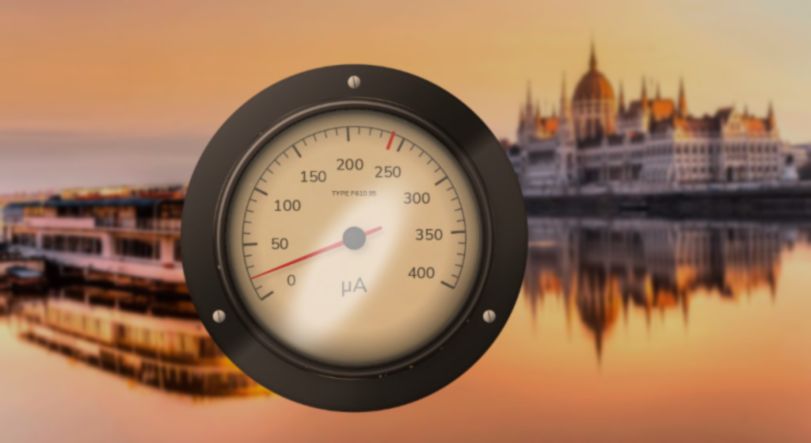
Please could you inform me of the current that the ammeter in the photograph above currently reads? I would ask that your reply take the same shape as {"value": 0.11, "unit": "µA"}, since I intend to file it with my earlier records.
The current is {"value": 20, "unit": "µA"}
